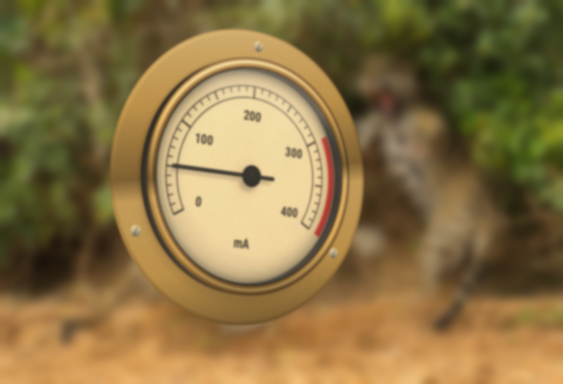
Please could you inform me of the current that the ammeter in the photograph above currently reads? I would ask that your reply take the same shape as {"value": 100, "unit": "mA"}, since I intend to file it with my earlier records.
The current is {"value": 50, "unit": "mA"}
